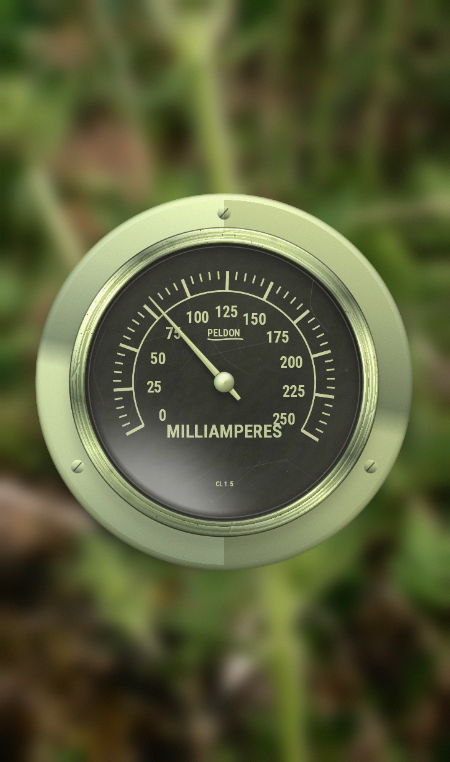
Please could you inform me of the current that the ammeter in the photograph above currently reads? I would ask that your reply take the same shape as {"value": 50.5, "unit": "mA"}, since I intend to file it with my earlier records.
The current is {"value": 80, "unit": "mA"}
